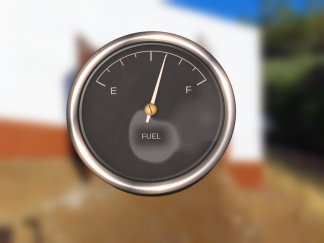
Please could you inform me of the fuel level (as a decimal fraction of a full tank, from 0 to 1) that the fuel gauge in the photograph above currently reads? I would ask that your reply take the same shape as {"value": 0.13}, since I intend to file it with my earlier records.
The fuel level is {"value": 0.625}
